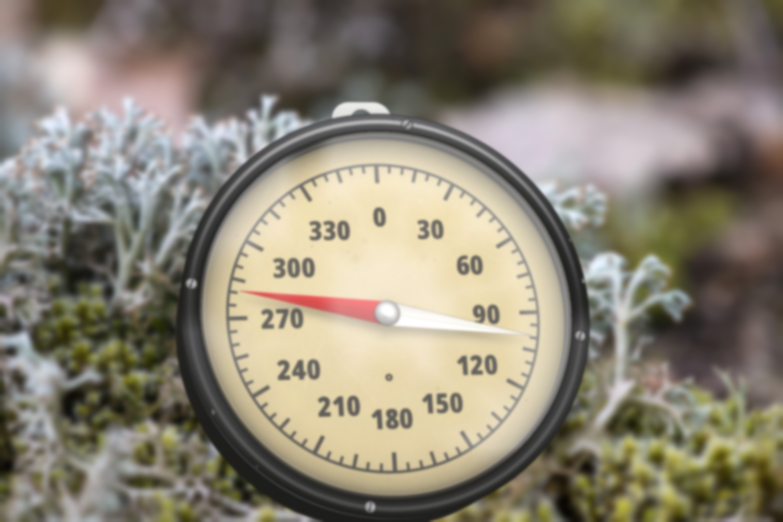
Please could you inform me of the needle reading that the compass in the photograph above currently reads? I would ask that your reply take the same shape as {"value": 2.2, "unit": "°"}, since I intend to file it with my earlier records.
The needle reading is {"value": 280, "unit": "°"}
